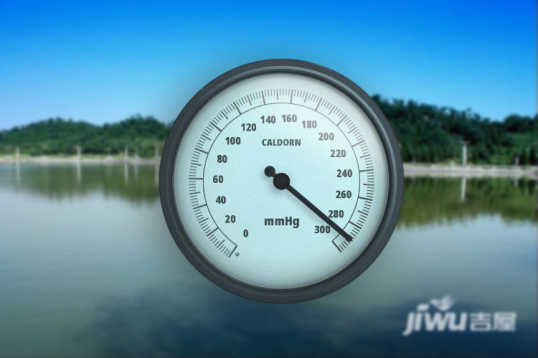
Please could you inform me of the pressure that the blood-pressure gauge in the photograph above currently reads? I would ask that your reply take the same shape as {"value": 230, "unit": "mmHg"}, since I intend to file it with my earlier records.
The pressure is {"value": 290, "unit": "mmHg"}
